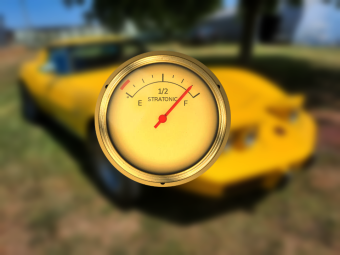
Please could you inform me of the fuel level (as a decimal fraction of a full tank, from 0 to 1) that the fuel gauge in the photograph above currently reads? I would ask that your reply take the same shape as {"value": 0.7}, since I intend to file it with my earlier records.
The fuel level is {"value": 0.875}
